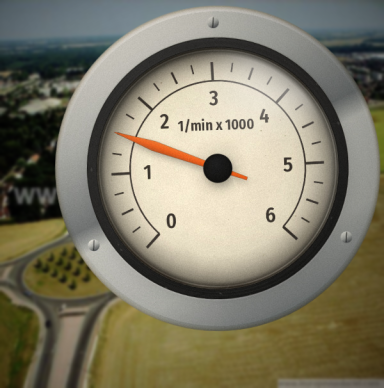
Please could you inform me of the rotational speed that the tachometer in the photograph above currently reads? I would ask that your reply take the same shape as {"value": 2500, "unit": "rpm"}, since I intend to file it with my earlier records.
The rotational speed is {"value": 1500, "unit": "rpm"}
